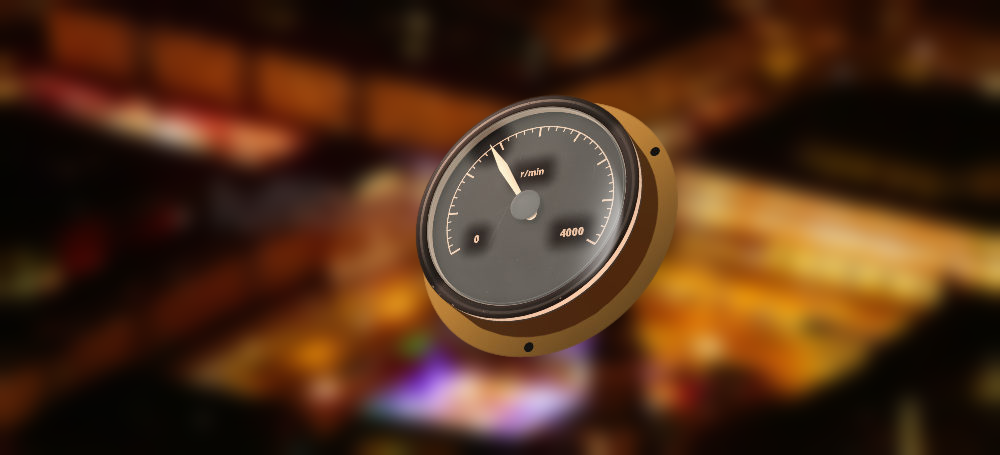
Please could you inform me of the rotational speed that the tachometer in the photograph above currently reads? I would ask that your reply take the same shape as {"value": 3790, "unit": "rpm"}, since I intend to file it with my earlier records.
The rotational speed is {"value": 1400, "unit": "rpm"}
